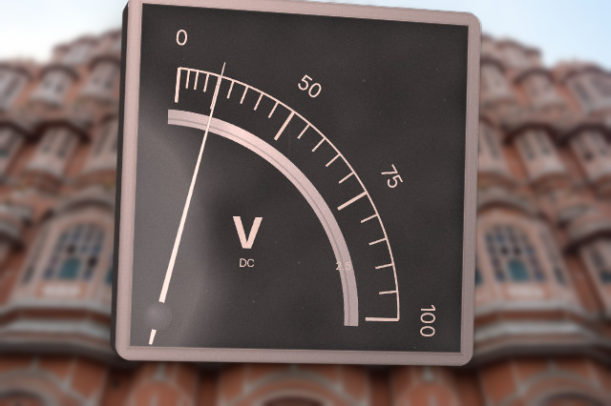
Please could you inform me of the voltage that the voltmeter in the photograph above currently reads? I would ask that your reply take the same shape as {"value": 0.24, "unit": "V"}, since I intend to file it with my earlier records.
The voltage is {"value": 25, "unit": "V"}
